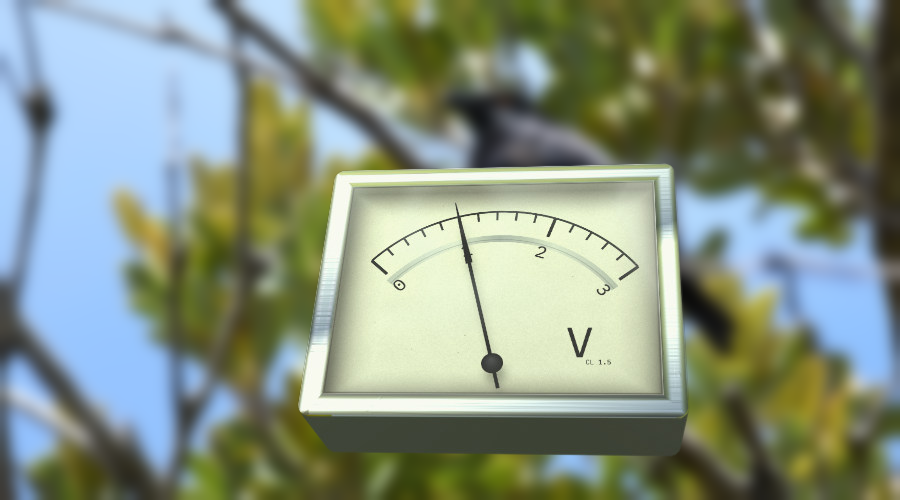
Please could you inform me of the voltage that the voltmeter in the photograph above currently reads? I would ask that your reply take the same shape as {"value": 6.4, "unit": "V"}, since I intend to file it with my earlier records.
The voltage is {"value": 1, "unit": "V"}
